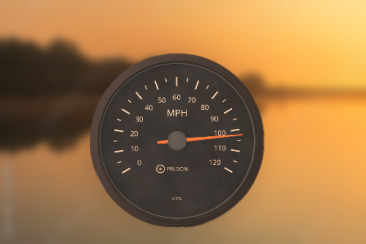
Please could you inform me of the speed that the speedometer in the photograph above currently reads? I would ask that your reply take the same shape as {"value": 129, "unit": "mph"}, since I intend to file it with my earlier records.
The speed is {"value": 102.5, "unit": "mph"}
